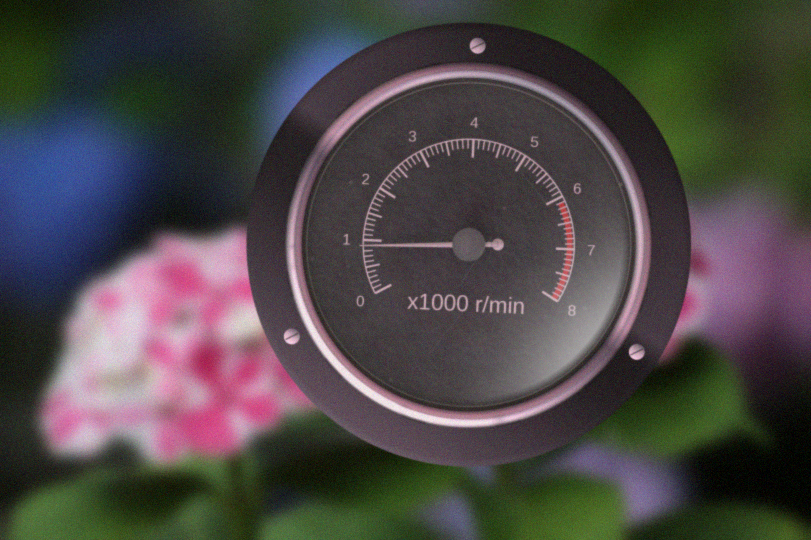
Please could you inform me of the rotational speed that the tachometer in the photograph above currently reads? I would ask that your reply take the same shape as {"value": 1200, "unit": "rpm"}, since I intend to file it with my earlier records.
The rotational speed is {"value": 900, "unit": "rpm"}
